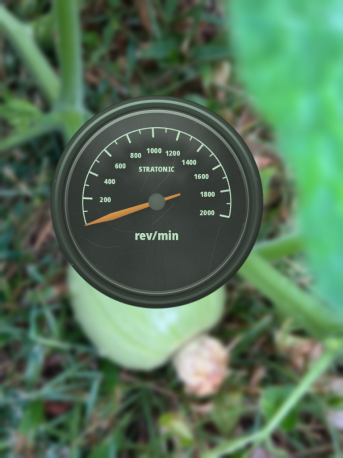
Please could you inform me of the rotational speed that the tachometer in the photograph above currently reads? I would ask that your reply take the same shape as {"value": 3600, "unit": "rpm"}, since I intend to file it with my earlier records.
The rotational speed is {"value": 0, "unit": "rpm"}
